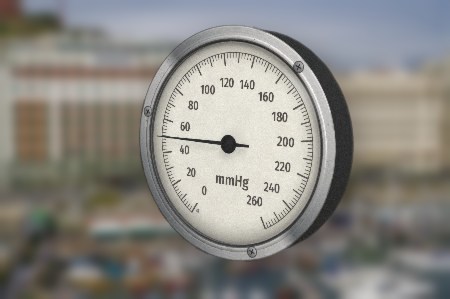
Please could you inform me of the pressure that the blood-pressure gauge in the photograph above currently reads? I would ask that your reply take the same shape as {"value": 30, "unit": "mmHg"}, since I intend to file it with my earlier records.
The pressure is {"value": 50, "unit": "mmHg"}
